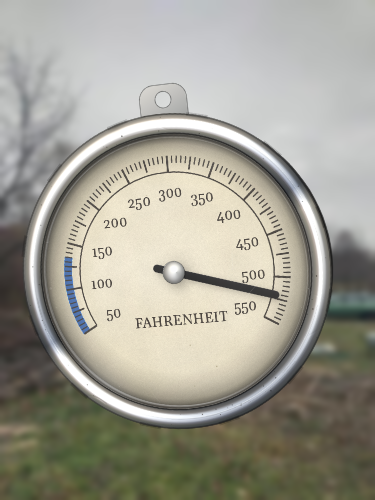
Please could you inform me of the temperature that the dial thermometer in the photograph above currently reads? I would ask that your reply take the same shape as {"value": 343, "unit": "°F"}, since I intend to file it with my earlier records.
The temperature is {"value": 520, "unit": "°F"}
